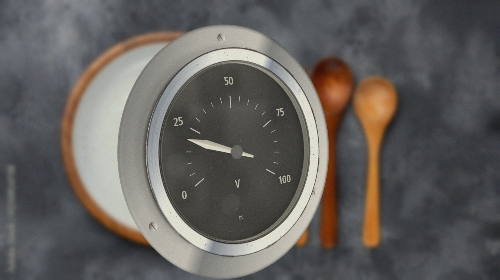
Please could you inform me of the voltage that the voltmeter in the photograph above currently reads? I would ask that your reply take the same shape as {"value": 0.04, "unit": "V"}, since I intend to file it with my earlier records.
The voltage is {"value": 20, "unit": "V"}
